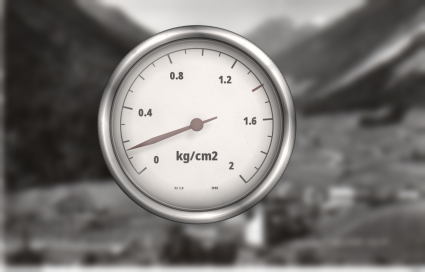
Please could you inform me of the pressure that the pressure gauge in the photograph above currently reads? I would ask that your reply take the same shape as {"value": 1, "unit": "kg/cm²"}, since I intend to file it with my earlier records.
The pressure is {"value": 0.15, "unit": "kg/cm²"}
